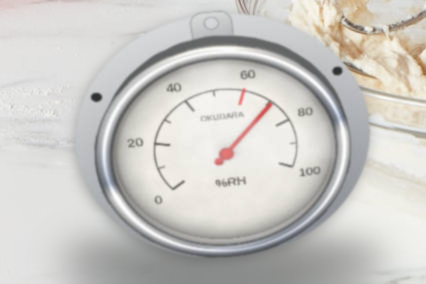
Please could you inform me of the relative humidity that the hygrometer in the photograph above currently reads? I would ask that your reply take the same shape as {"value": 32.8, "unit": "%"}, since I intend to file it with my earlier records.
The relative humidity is {"value": 70, "unit": "%"}
